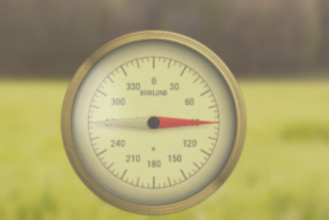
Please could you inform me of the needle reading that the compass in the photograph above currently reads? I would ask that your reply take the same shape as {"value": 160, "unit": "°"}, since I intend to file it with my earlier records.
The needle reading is {"value": 90, "unit": "°"}
